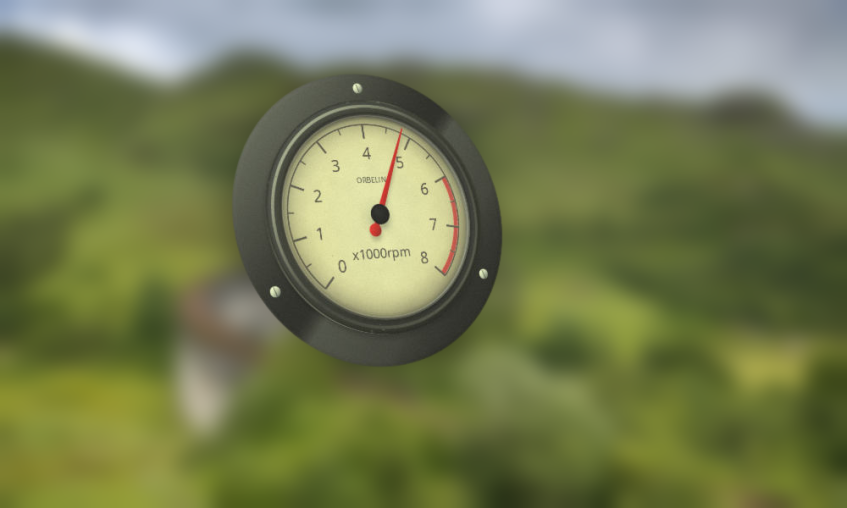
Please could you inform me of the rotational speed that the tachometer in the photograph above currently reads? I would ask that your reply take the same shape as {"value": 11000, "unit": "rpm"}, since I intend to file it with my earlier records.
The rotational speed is {"value": 4750, "unit": "rpm"}
